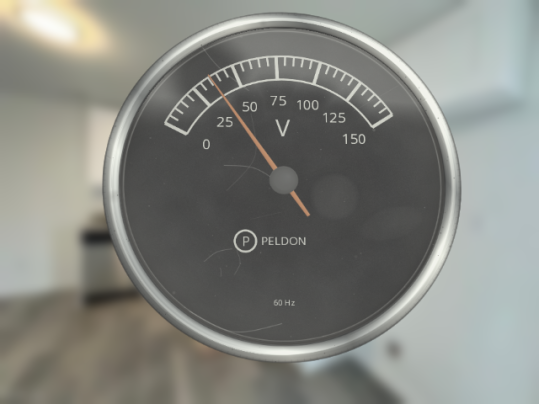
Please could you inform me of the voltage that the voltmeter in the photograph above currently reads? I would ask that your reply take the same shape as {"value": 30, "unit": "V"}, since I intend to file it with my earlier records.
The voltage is {"value": 35, "unit": "V"}
